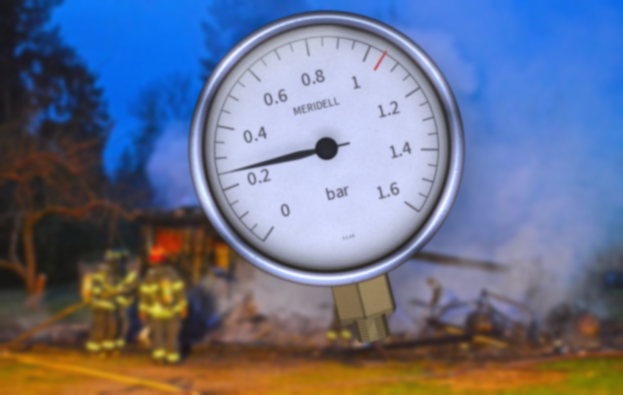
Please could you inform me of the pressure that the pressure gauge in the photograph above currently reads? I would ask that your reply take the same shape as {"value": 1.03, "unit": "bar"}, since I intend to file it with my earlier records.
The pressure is {"value": 0.25, "unit": "bar"}
